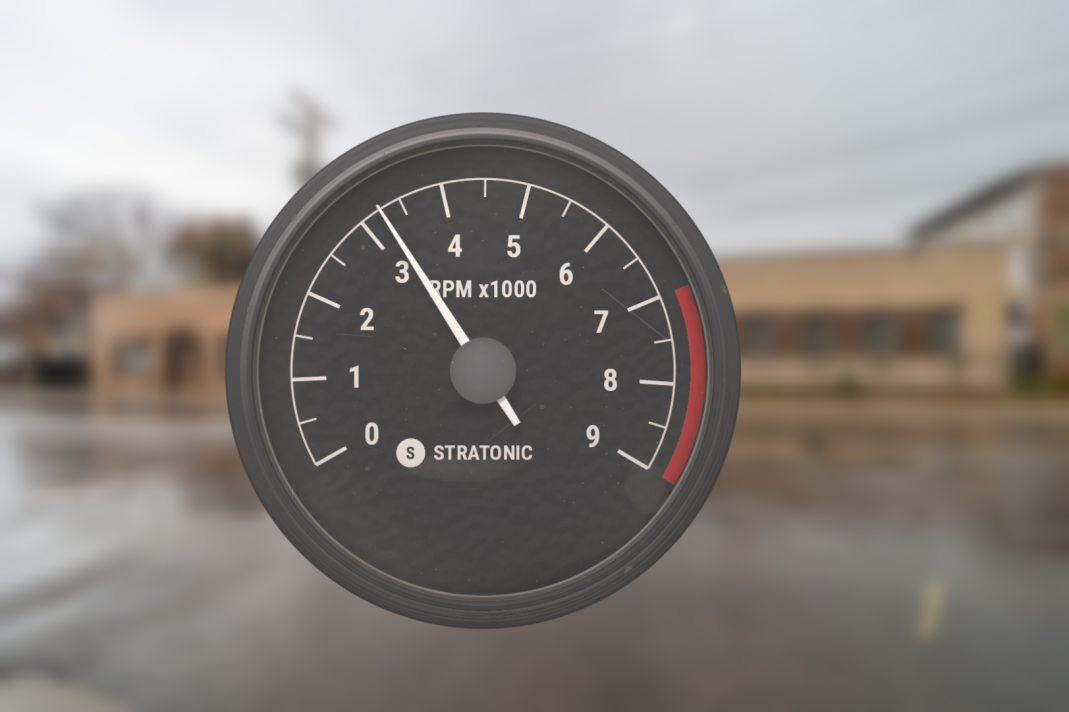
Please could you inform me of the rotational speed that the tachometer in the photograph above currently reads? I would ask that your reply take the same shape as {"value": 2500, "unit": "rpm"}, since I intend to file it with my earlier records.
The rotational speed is {"value": 3250, "unit": "rpm"}
